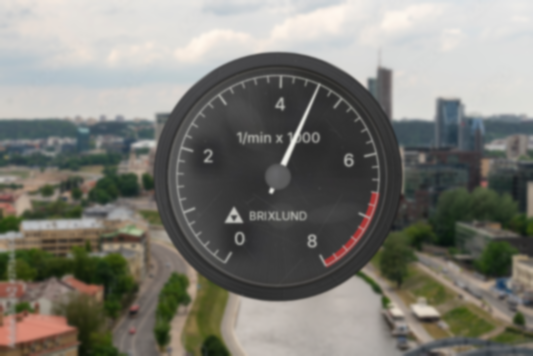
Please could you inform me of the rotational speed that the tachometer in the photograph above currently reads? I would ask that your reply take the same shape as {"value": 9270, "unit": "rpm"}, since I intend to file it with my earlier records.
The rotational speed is {"value": 4600, "unit": "rpm"}
